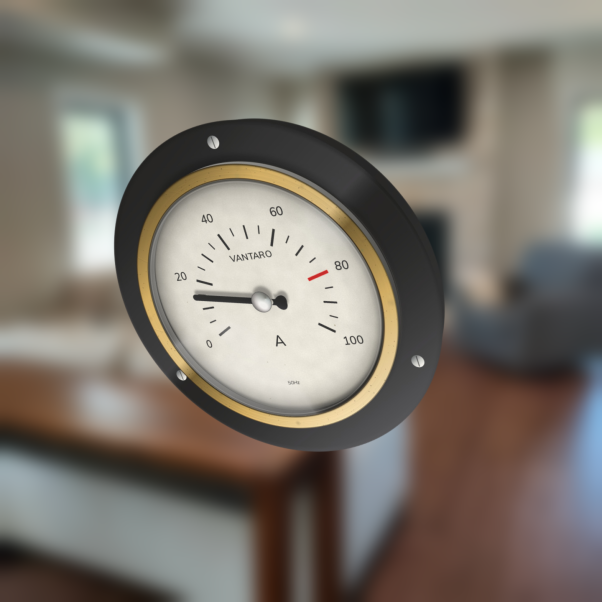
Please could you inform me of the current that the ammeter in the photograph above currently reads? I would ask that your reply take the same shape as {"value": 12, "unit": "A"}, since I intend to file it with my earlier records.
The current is {"value": 15, "unit": "A"}
